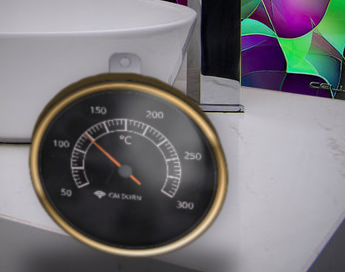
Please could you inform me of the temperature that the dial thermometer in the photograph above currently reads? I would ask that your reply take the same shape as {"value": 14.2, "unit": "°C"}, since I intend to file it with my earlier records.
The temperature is {"value": 125, "unit": "°C"}
